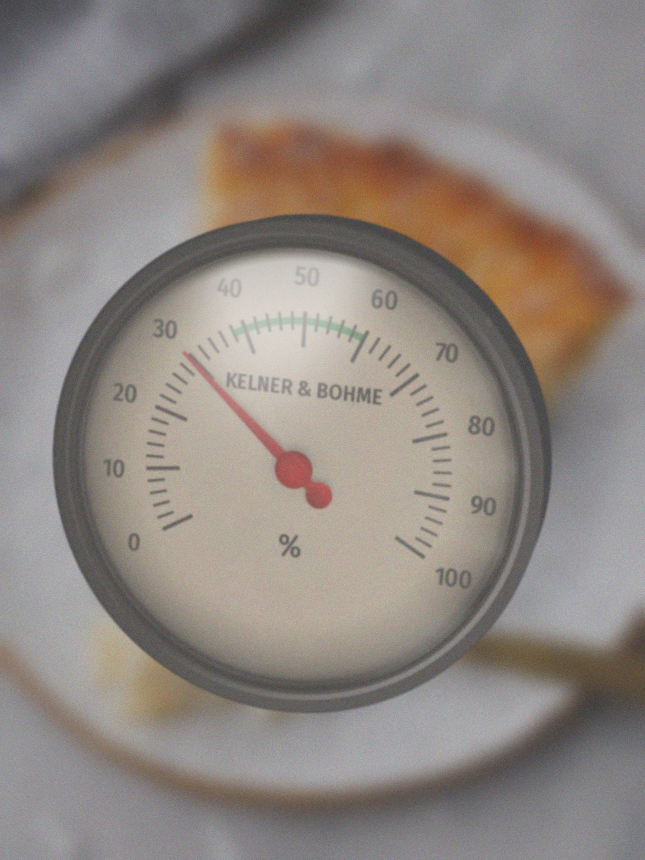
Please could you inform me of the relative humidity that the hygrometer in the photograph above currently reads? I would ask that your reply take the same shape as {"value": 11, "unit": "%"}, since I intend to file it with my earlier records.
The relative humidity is {"value": 30, "unit": "%"}
